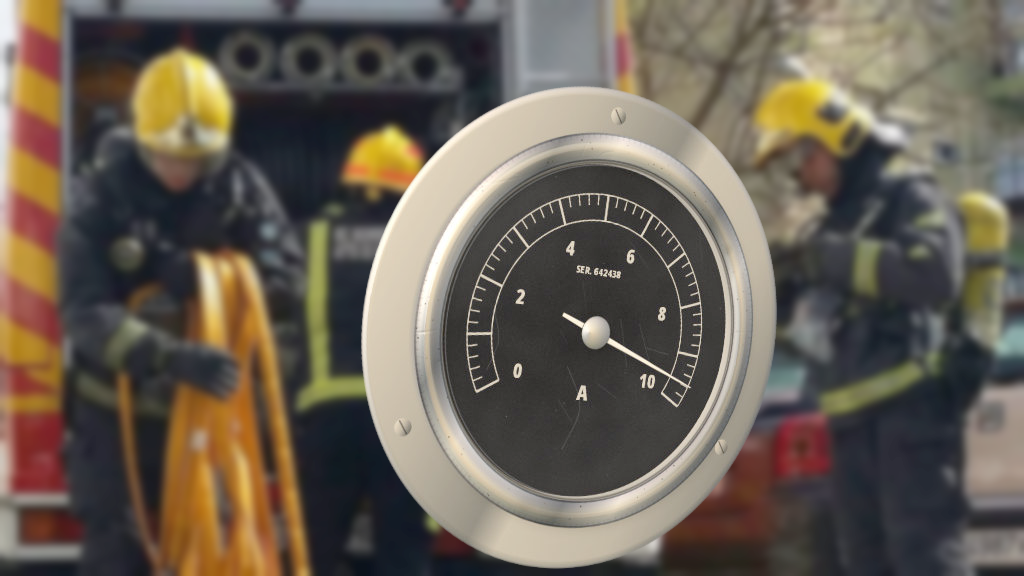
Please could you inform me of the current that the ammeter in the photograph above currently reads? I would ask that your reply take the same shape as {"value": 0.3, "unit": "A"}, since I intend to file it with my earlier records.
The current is {"value": 9.6, "unit": "A"}
